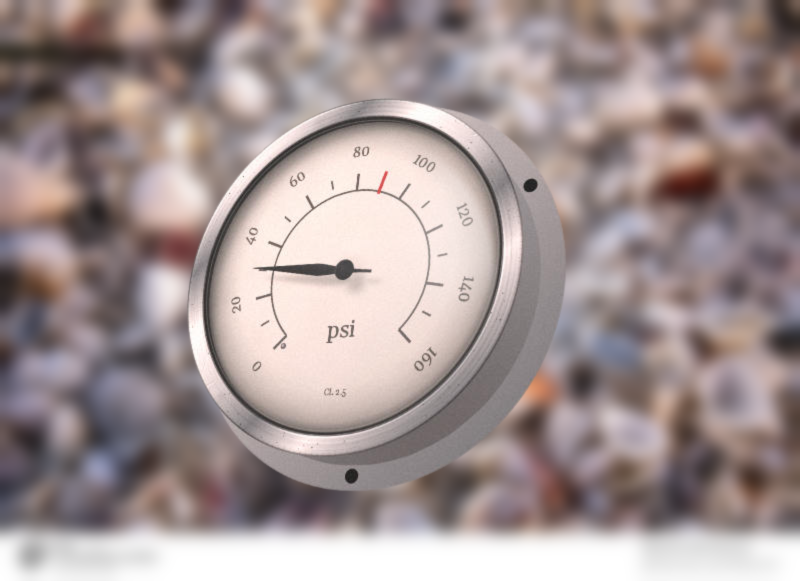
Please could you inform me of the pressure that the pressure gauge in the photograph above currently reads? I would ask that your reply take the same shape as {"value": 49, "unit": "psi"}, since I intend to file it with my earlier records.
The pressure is {"value": 30, "unit": "psi"}
